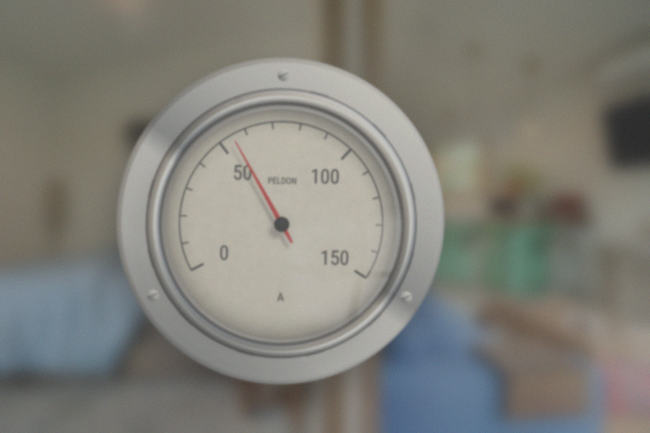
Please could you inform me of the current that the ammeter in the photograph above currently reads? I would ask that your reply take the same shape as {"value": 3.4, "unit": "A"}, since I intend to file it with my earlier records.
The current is {"value": 55, "unit": "A"}
